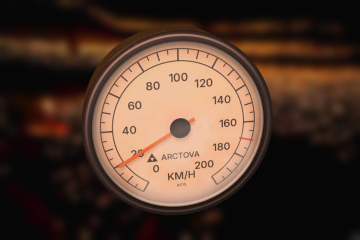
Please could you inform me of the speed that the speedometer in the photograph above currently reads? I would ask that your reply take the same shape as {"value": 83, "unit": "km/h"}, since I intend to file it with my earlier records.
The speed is {"value": 20, "unit": "km/h"}
